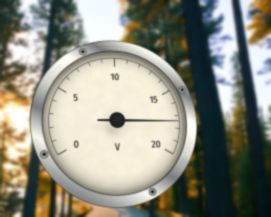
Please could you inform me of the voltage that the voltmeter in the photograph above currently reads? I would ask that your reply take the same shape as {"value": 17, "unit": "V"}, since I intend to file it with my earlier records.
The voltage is {"value": 17.5, "unit": "V"}
